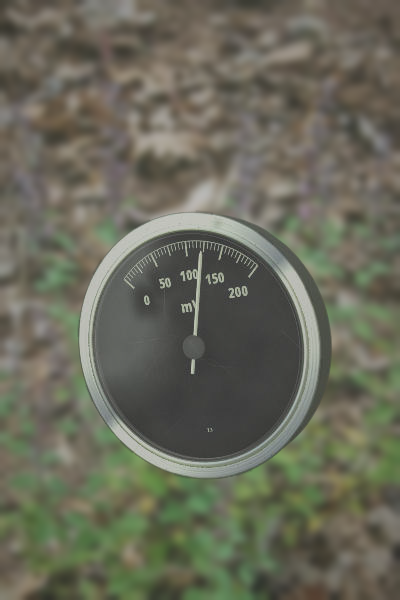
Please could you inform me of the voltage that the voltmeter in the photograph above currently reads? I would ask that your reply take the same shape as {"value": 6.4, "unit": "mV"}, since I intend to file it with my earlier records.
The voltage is {"value": 125, "unit": "mV"}
